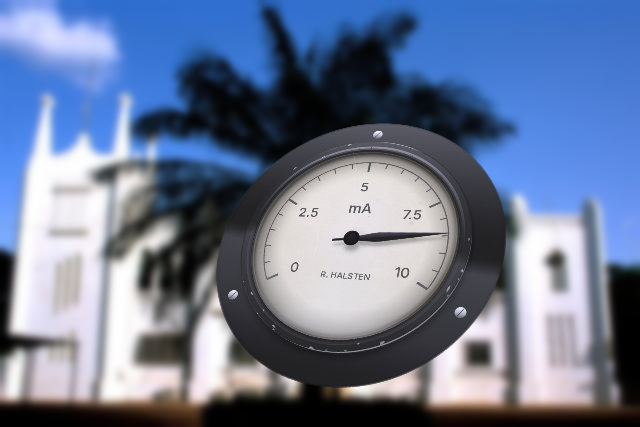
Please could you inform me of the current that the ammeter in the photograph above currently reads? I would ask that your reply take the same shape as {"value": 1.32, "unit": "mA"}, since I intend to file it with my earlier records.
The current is {"value": 8.5, "unit": "mA"}
